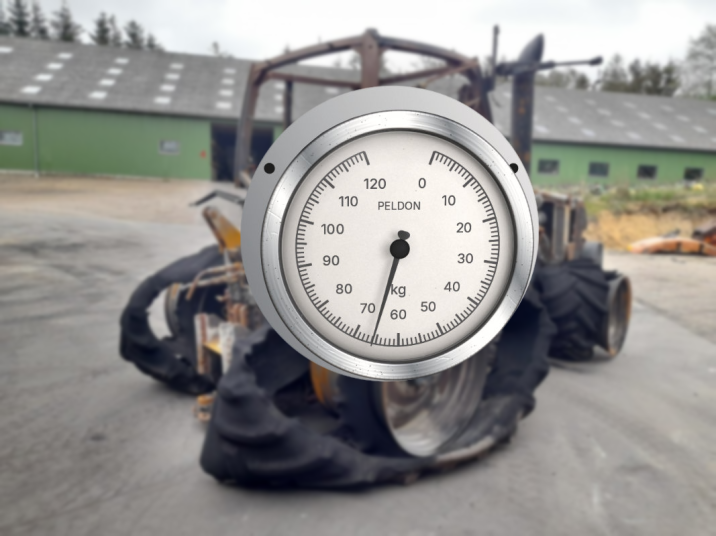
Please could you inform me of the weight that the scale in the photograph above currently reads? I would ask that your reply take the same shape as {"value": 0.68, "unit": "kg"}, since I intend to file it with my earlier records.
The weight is {"value": 66, "unit": "kg"}
